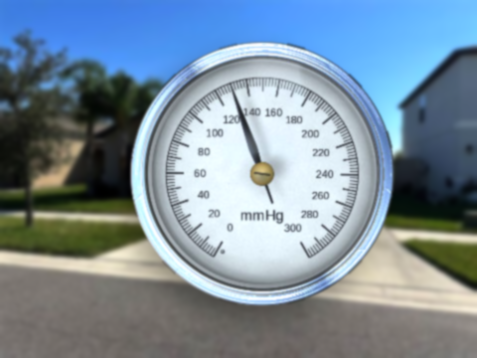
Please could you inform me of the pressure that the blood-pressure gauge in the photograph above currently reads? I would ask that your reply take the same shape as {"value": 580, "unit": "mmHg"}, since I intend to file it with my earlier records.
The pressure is {"value": 130, "unit": "mmHg"}
